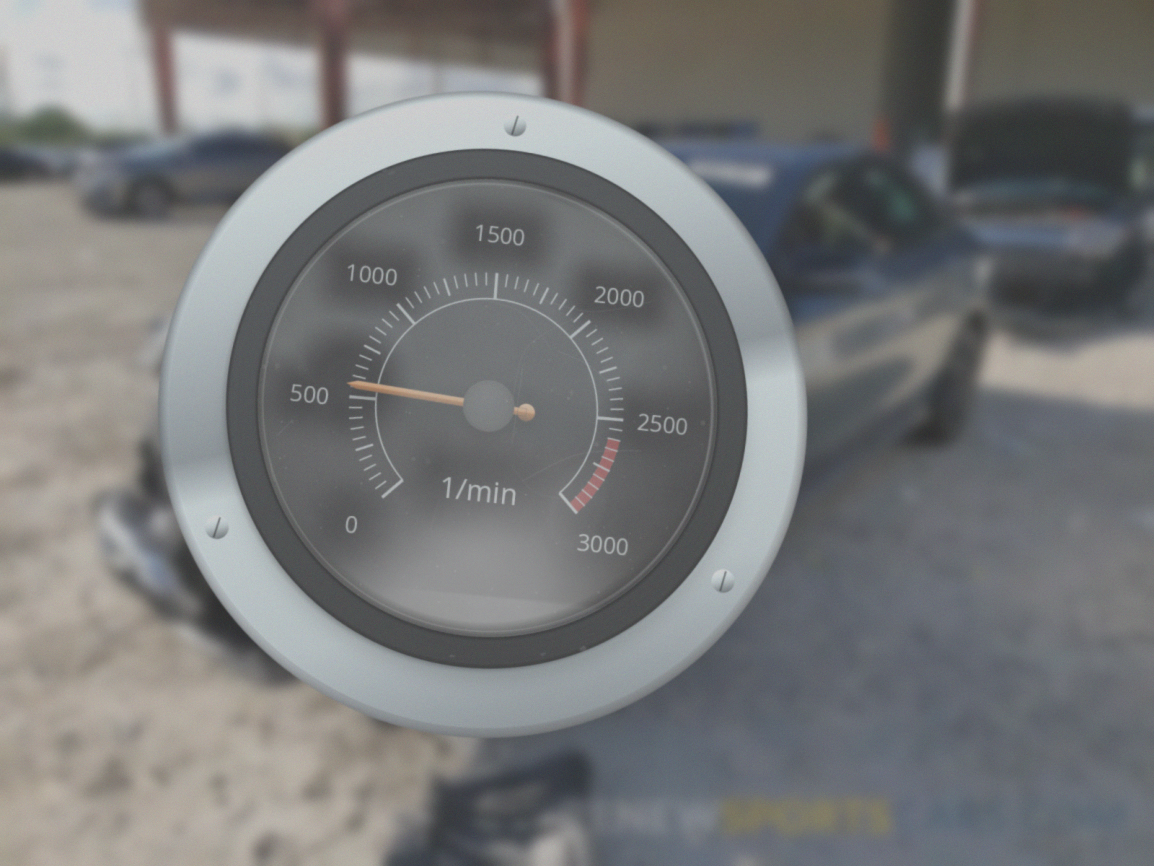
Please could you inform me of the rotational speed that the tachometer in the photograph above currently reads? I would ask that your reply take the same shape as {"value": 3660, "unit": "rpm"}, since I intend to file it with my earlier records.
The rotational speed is {"value": 550, "unit": "rpm"}
